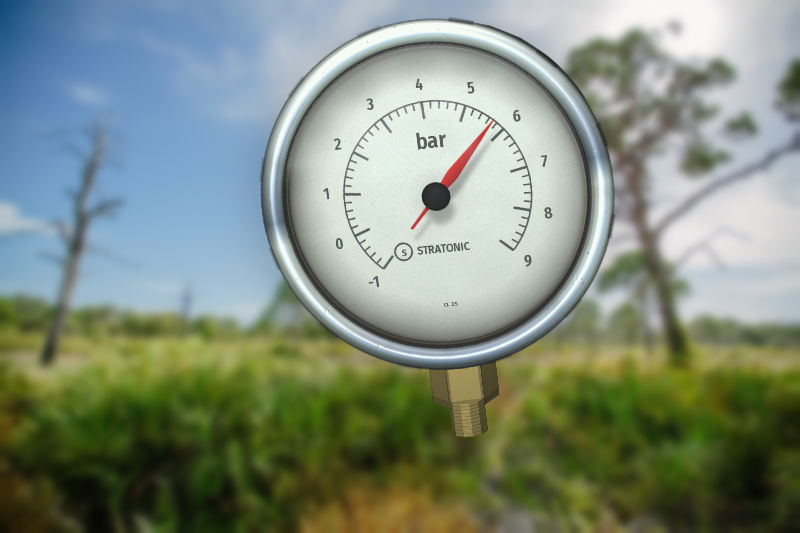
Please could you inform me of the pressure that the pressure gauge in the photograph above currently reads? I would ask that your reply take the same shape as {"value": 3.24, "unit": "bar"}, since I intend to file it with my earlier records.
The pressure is {"value": 5.7, "unit": "bar"}
